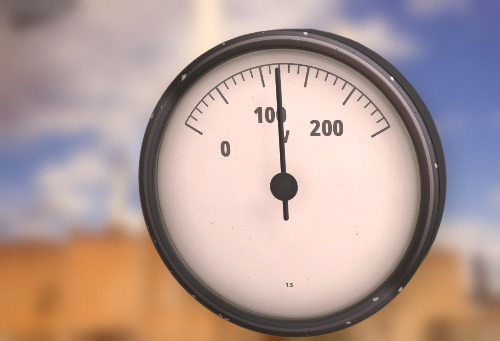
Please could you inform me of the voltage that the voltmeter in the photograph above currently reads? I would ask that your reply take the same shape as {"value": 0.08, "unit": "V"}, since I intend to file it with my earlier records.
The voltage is {"value": 120, "unit": "V"}
